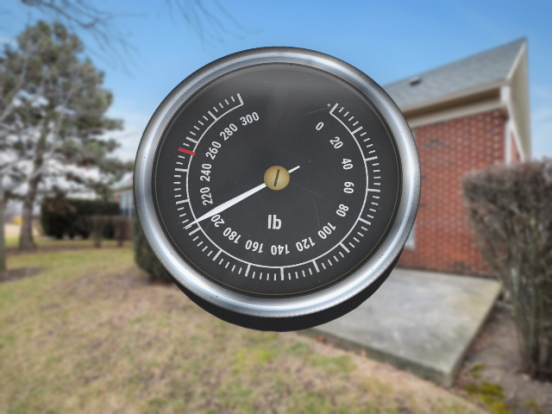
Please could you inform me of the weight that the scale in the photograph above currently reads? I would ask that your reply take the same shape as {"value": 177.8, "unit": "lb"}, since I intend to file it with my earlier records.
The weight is {"value": 204, "unit": "lb"}
